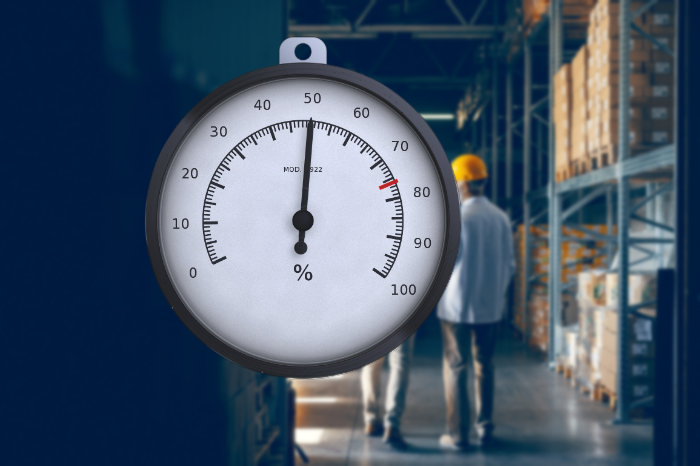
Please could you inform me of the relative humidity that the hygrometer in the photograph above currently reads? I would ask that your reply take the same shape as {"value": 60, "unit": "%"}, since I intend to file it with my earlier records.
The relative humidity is {"value": 50, "unit": "%"}
